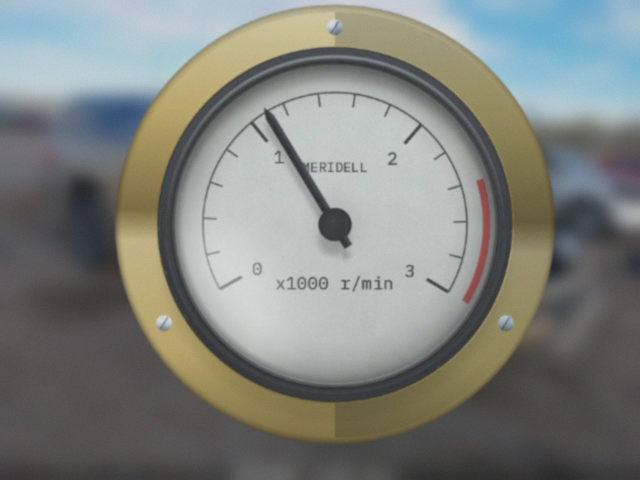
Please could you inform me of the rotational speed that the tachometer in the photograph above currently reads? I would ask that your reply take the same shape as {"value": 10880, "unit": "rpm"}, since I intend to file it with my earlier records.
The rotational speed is {"value": 1100, "unit": "rpm"}
